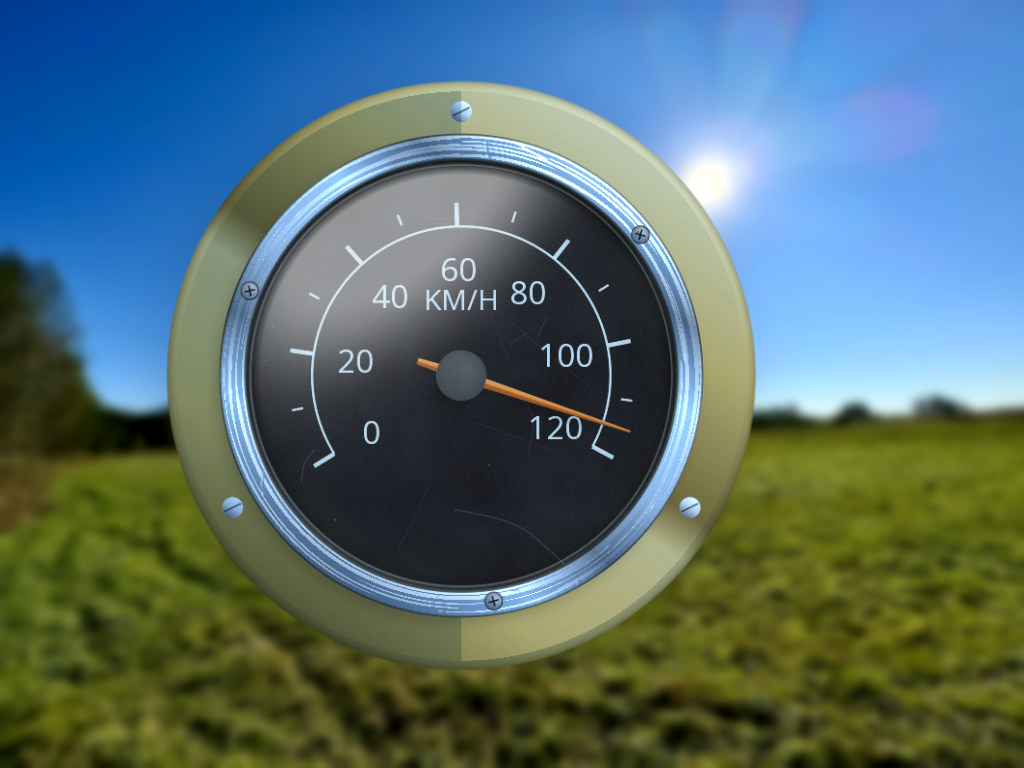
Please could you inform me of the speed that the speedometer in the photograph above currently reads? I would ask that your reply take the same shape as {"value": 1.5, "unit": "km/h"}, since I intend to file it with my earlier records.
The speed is {"value": 115, "unit": "km/h"}
